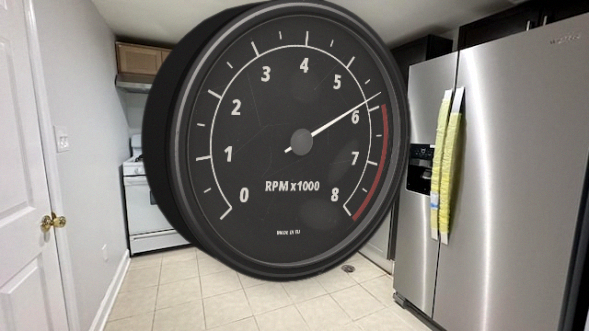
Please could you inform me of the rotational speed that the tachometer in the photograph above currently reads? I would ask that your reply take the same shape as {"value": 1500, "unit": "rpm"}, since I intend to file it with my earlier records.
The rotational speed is {"value": 5750, "unit": "rpm"}
